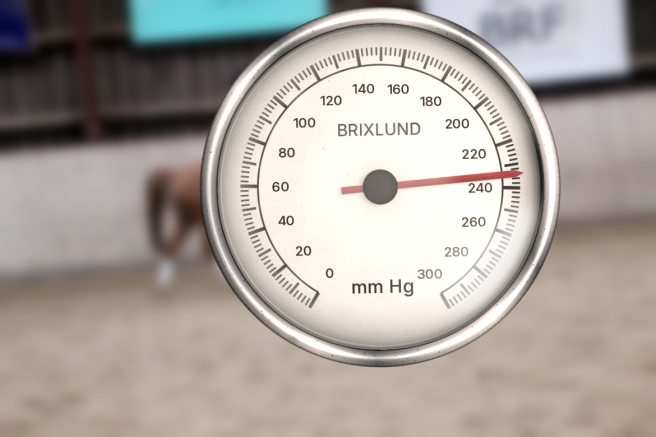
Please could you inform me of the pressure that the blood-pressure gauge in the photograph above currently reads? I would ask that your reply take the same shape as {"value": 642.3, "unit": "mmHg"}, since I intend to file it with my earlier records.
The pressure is {"value": 234, "unit": "mmHg"}
